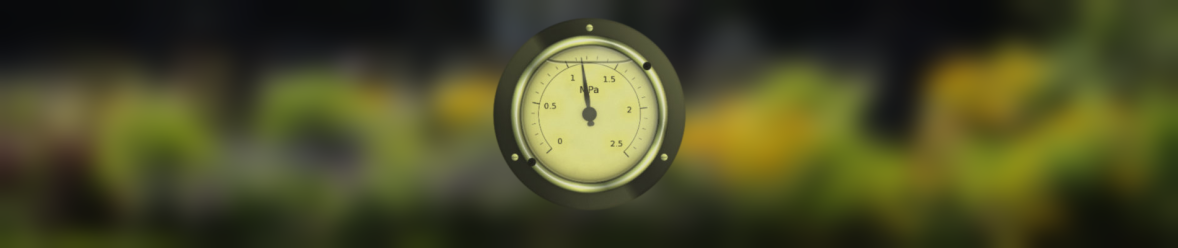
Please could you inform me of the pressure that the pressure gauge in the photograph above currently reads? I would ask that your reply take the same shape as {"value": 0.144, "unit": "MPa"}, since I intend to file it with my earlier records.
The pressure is {"value": 1.15, "unit": "MPa"}
